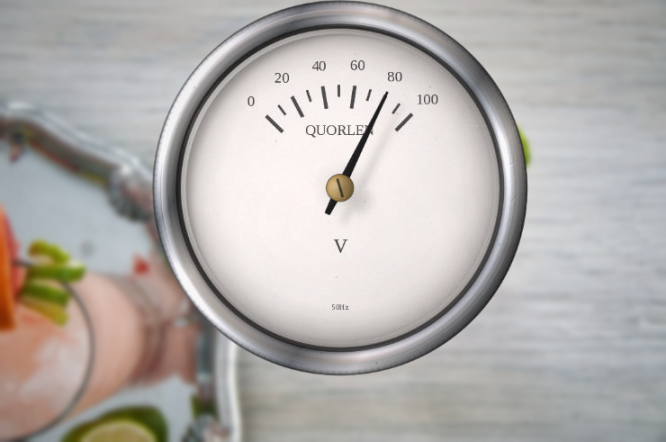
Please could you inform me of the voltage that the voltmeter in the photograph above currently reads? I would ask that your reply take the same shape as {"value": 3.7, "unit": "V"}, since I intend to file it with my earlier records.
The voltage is {"value": 80, "unit": "V"}
